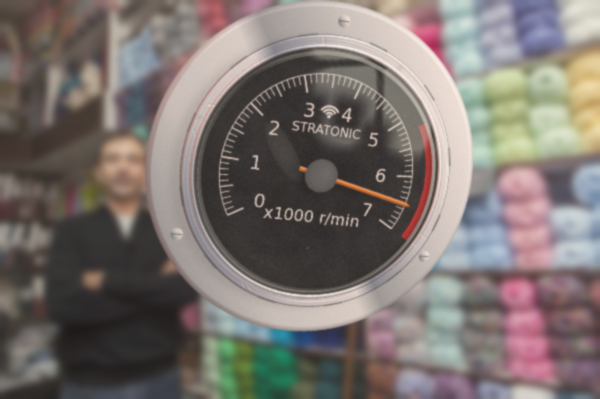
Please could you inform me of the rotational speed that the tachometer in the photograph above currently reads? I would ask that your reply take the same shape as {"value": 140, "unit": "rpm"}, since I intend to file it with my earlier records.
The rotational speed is {"value": 6500, "unit": "rpm"}
